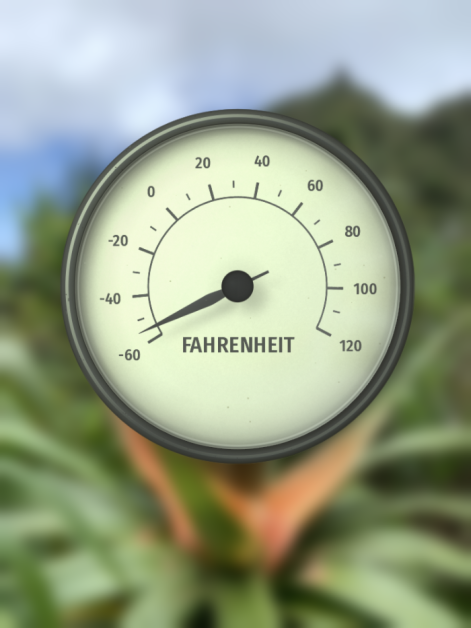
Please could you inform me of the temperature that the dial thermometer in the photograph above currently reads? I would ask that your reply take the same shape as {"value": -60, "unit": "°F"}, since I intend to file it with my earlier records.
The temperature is {"value": -55, "unit": "°F"}
